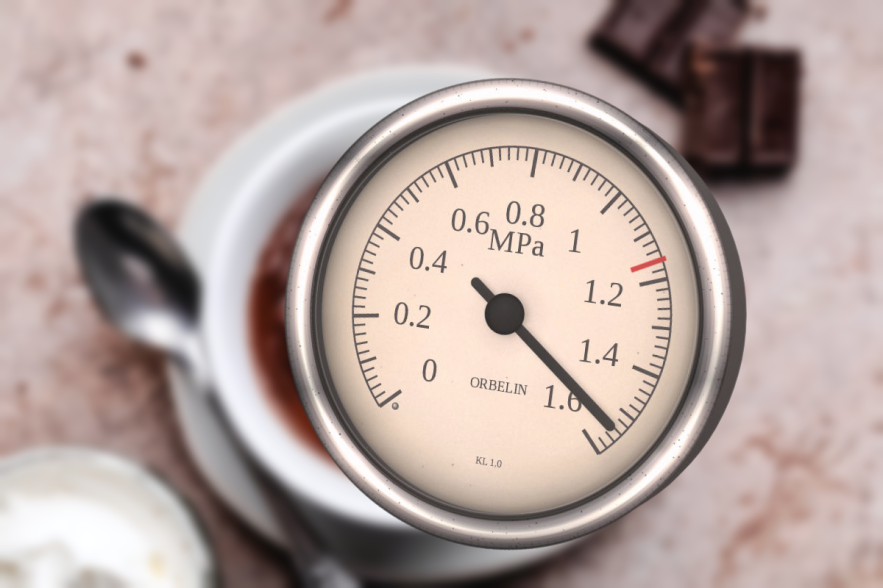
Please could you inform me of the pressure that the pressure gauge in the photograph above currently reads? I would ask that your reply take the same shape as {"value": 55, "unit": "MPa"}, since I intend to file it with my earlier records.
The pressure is {"value": 1.54, "unit": "MPa"}
